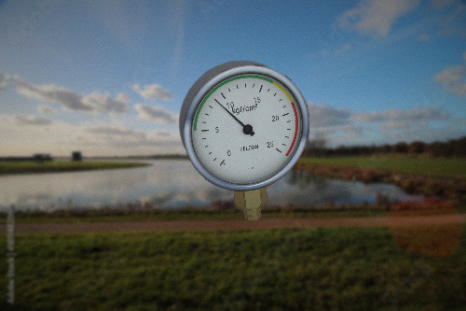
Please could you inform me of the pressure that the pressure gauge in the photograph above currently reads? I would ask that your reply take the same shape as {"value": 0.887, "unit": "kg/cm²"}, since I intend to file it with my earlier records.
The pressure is {"value": 9, "unit": "kg/cm²"}
